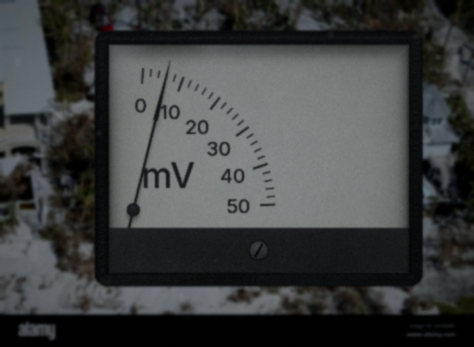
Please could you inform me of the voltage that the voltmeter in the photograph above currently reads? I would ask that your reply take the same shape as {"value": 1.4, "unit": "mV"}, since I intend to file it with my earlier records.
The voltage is {"value": 6, "unit": "mV"}
